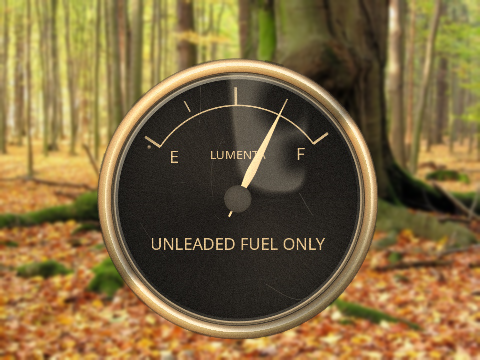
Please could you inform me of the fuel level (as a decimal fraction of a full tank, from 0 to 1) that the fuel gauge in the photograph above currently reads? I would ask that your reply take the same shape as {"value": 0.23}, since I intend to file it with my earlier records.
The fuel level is {"value": 0.75}
